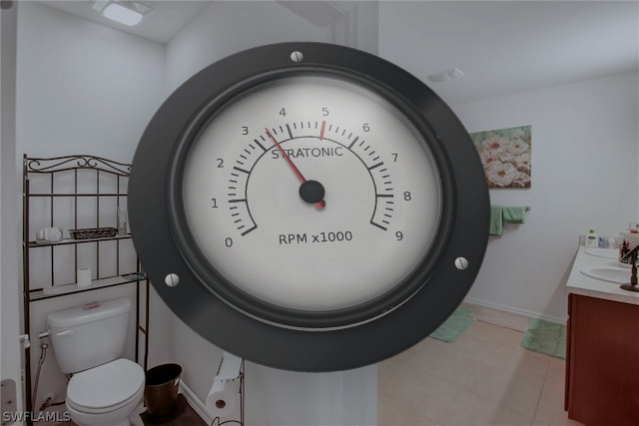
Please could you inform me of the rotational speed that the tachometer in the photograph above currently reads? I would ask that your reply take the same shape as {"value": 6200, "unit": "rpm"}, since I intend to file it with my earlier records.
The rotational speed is {"value": 3400, "unit": "rpm"}
